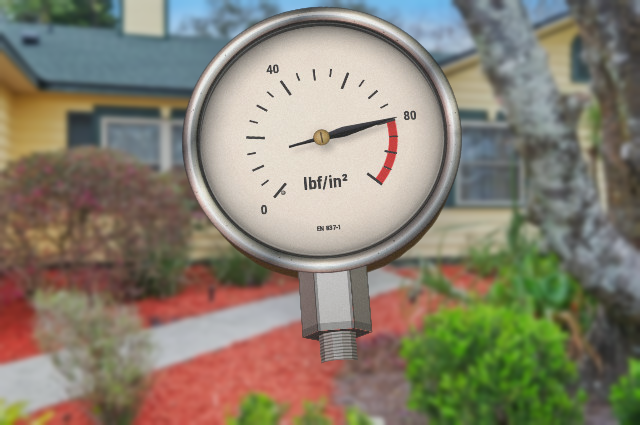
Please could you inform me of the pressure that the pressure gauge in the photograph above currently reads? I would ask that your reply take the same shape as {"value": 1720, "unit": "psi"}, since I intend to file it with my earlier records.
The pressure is {"value": 80, "unit": "psi"}
